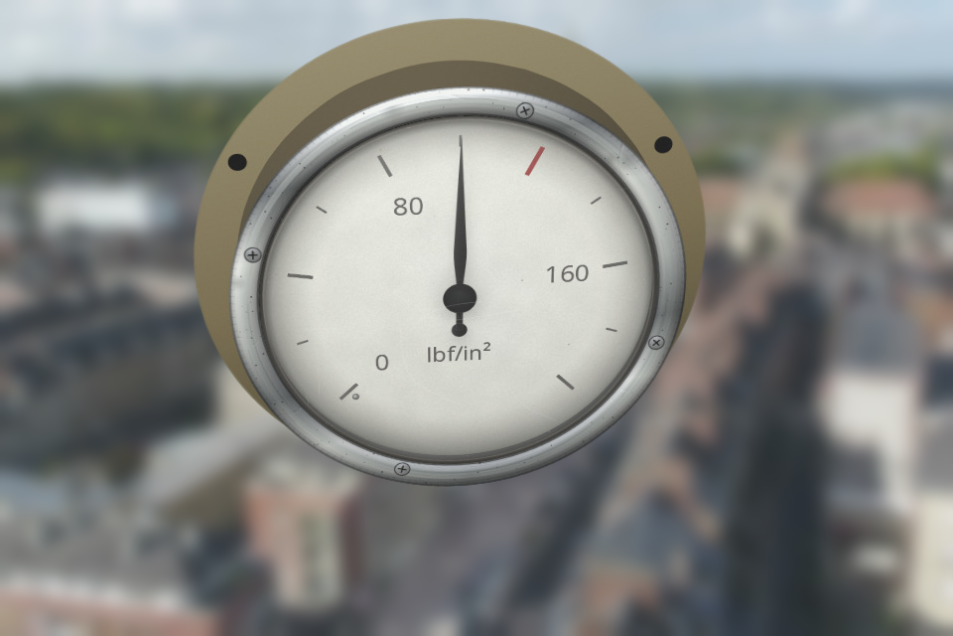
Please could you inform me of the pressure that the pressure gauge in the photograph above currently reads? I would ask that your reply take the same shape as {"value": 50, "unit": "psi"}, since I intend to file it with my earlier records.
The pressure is {"value": 100, "unit": "psi"}
